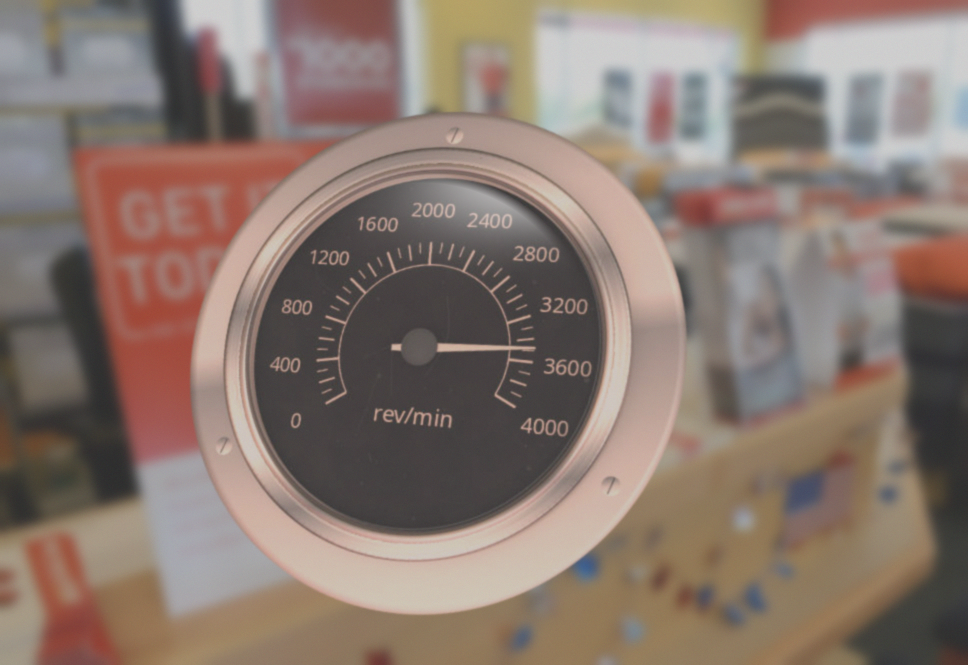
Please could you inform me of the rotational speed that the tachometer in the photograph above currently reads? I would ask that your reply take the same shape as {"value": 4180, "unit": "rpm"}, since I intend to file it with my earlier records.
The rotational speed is {"value": 3500, "unit": "rpm"}
